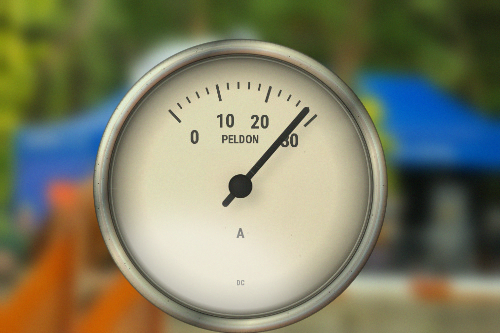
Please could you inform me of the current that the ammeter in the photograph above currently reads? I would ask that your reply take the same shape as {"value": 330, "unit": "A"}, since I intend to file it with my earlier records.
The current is {"value": 28, "unit": "A"}
